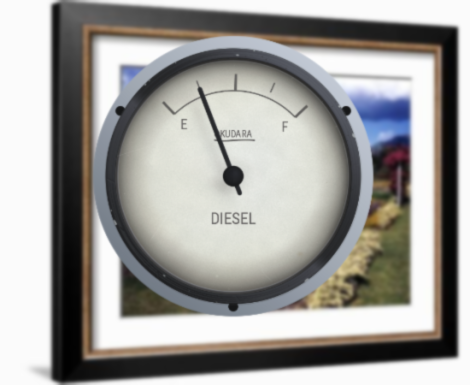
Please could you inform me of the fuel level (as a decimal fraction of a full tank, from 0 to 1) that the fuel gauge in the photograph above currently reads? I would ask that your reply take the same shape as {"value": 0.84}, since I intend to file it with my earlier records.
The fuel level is {"value": 0.25}
